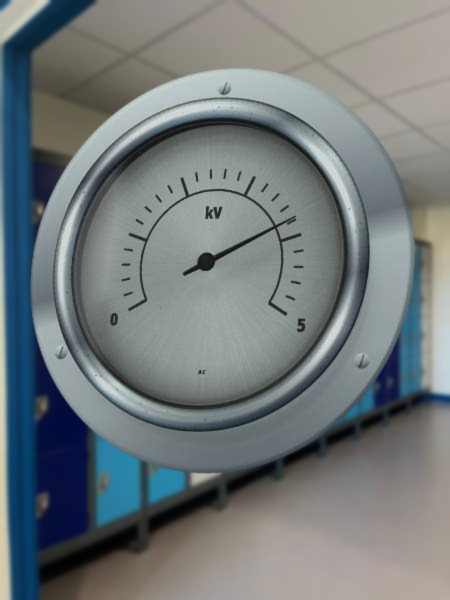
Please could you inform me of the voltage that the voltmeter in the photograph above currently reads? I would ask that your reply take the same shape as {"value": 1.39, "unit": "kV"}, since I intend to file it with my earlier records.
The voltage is {"value": 3.8, "unit": "kV"}
